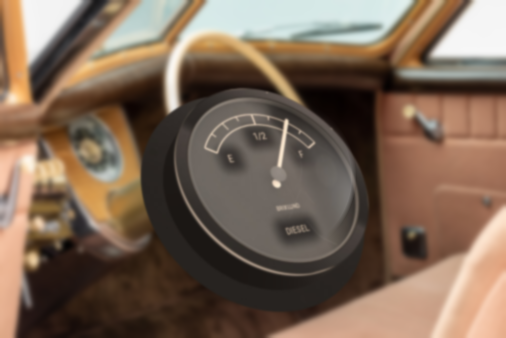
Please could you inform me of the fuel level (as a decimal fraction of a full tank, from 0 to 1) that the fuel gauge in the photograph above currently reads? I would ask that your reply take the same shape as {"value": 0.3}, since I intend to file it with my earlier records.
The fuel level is {"value": 0.75}
